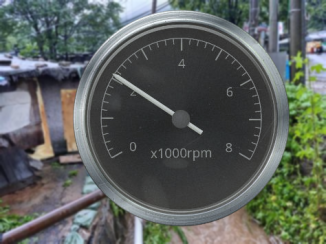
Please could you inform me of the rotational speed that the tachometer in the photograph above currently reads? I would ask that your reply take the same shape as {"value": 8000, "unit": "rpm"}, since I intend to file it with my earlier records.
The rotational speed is {"value": 2100, "unit": "rpm"}
